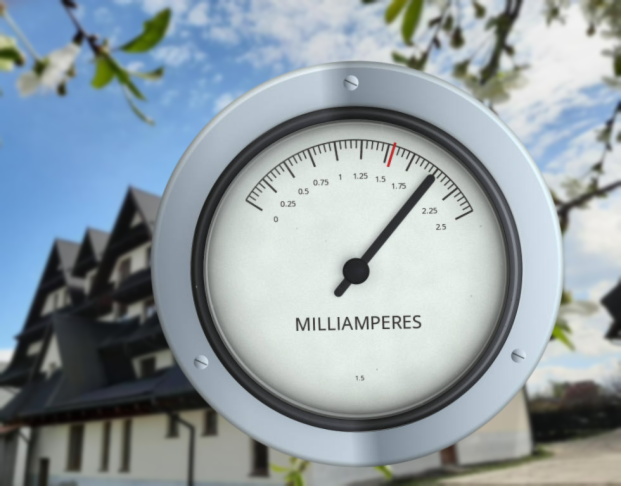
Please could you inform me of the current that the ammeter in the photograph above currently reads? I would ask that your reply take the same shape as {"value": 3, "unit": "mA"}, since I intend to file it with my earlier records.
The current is {"value": 2, "unit": "mA"}
